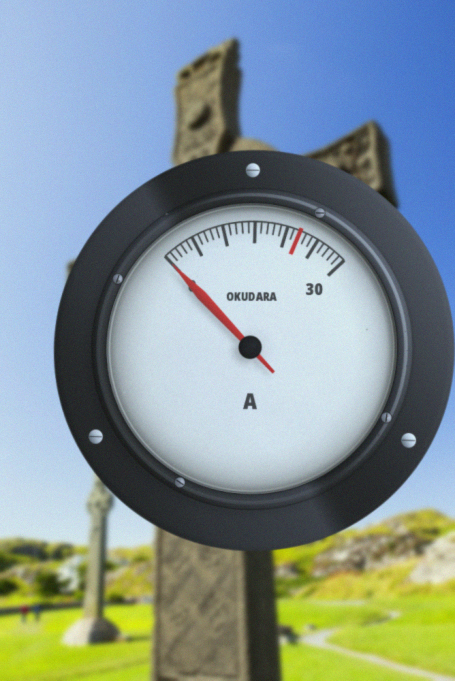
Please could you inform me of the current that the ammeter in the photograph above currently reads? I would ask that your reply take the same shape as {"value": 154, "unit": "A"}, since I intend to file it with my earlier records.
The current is {"value": 0, "unit": "A"}
